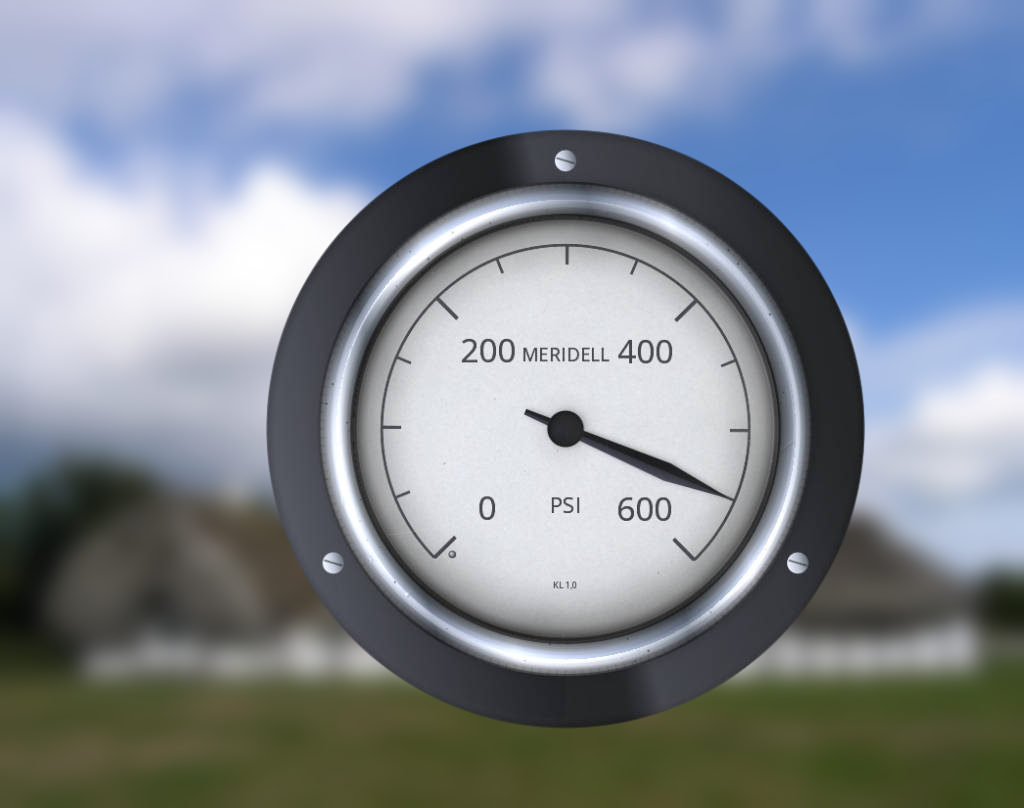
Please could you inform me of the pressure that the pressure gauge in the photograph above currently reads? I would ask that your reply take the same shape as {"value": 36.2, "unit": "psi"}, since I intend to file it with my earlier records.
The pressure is {"value": 550, "unit": "psi"}
